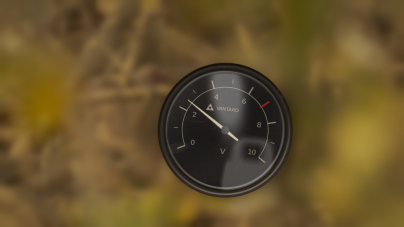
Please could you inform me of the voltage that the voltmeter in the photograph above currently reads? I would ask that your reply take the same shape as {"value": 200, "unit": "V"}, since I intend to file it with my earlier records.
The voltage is {"value": 2.5, "unit": "V"}
